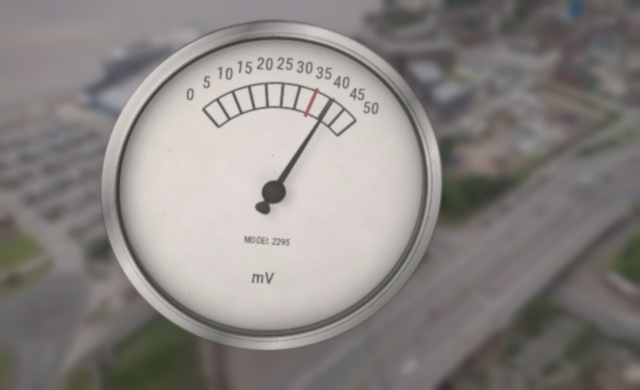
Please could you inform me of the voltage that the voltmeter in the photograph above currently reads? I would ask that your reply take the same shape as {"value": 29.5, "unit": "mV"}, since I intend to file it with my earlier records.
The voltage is {"value": 40, "unit": "mV"}
